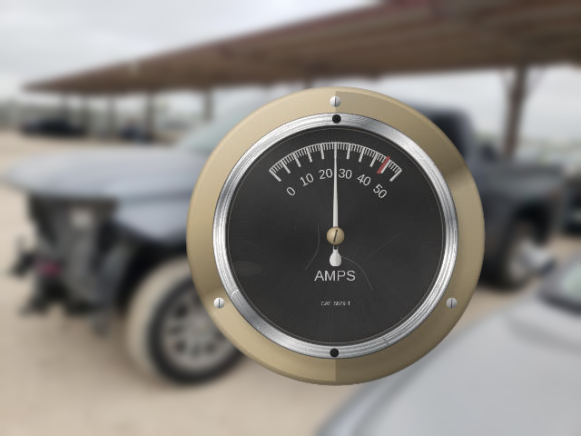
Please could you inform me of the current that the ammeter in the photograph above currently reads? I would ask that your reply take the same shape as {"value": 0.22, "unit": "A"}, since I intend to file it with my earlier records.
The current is {"value": 25, "unit": "A"}
